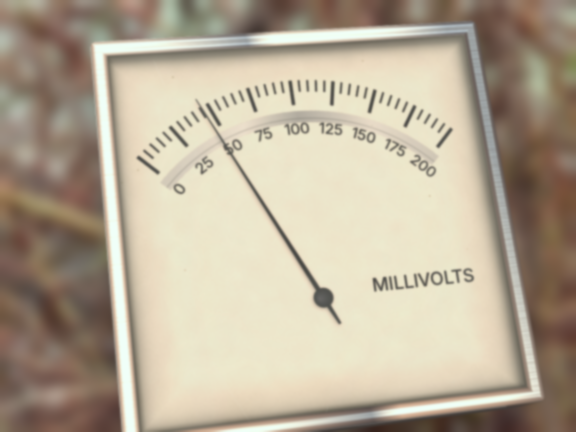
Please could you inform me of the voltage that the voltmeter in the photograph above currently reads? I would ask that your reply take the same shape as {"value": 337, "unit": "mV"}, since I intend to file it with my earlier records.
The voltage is {"value": 45, "unit": "mV"}
